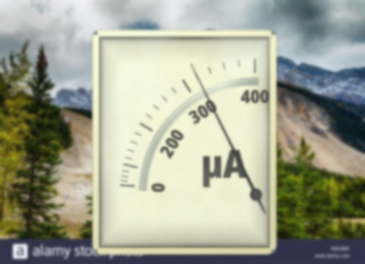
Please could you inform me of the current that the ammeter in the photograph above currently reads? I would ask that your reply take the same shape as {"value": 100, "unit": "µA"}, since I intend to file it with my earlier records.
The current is {"value": 320, "unit": "µA"}
